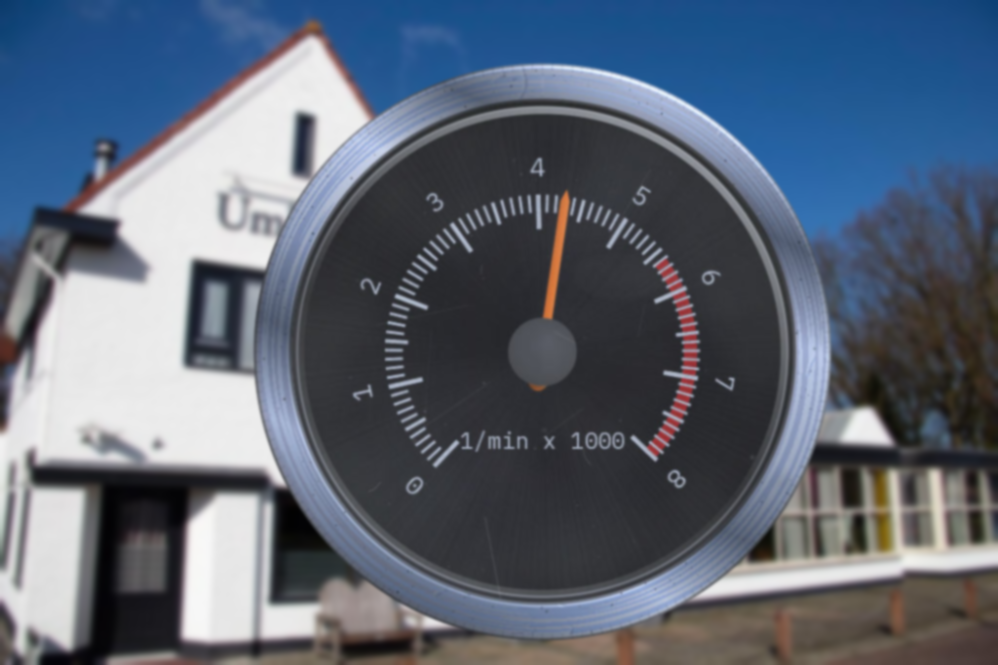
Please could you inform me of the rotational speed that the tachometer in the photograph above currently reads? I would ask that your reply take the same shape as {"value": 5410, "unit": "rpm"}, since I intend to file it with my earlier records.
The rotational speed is {"value": 4300, "unit": "rpm"}
